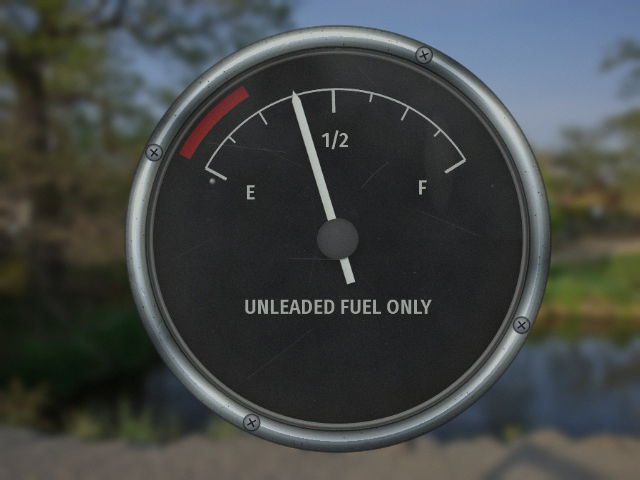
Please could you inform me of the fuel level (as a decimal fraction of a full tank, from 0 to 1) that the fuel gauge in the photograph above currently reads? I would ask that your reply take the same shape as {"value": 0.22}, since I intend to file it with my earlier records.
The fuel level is {"value": 0.375}
